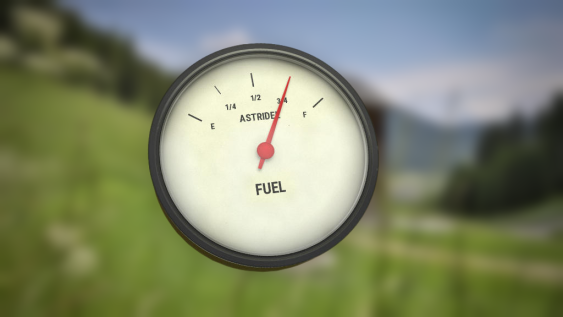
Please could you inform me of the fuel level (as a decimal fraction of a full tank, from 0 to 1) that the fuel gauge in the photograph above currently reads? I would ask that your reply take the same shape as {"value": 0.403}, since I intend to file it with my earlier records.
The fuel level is {"value": 0.75}
